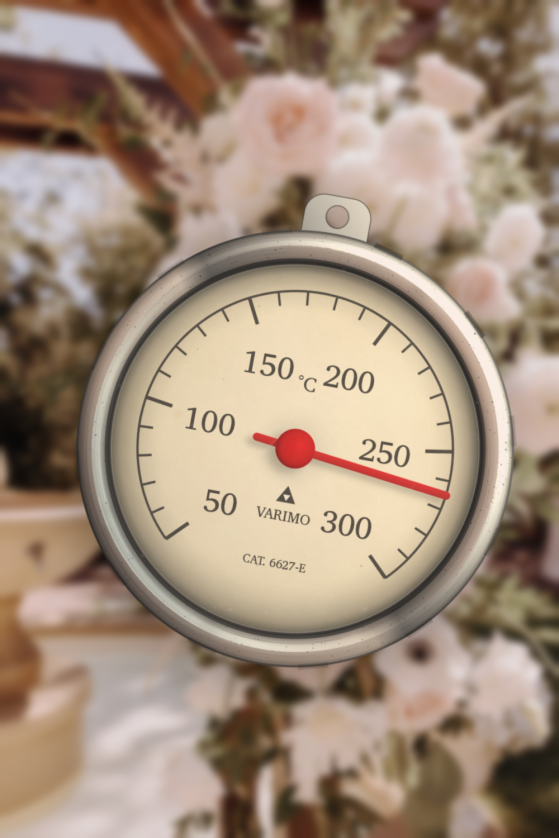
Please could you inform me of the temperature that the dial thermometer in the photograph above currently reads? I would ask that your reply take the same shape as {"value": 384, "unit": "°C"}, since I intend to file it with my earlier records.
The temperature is {"value": 265, "unit": "°C"}
